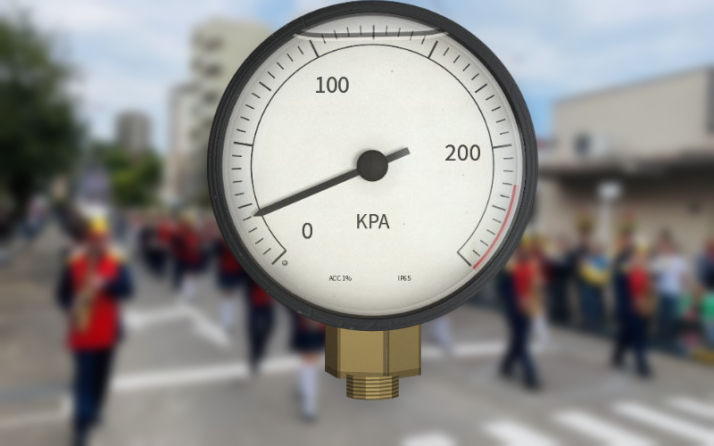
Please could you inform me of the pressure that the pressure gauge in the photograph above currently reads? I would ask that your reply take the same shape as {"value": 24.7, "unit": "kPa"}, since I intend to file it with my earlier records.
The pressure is {"value": 20, "unit": "kPa"}
